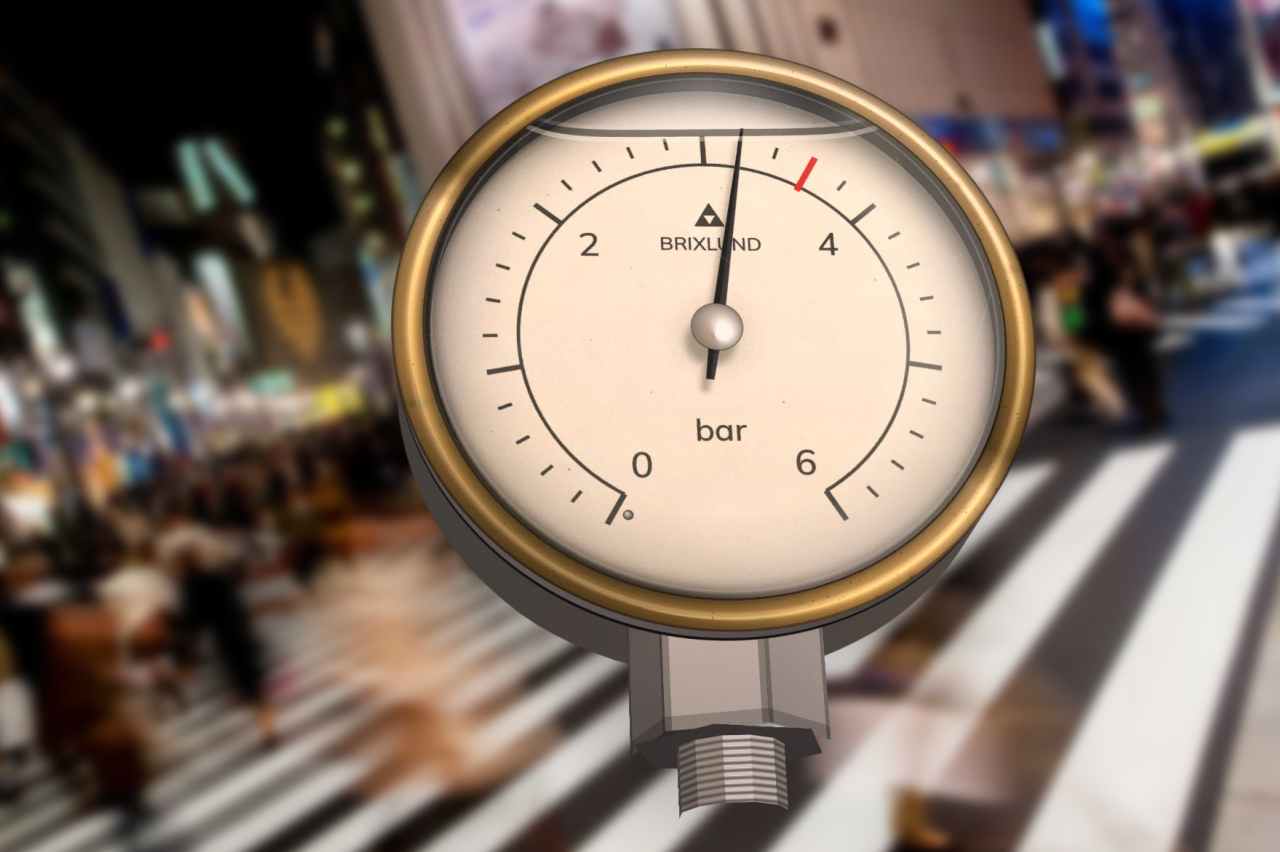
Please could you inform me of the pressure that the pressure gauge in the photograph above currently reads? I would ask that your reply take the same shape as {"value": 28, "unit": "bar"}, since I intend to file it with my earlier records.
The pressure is {"value": 3.2, "unit": "bar"}
